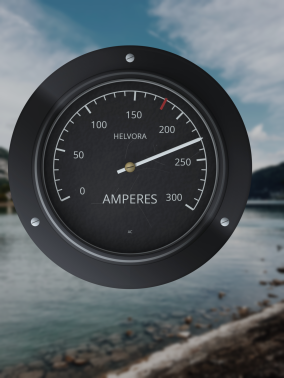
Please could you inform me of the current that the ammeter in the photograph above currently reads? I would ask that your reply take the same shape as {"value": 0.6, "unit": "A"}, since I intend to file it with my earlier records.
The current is {"value": 230, "unit": "A"}
